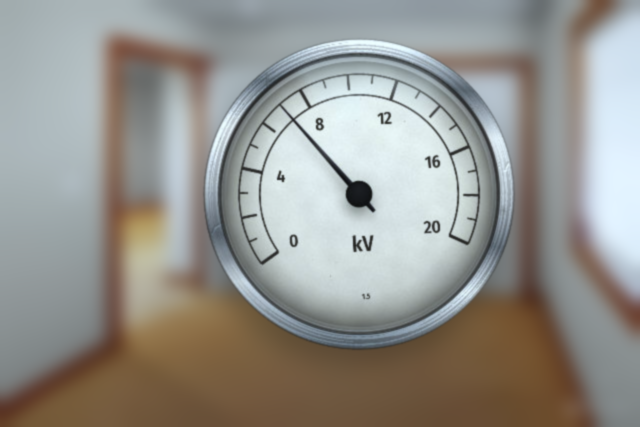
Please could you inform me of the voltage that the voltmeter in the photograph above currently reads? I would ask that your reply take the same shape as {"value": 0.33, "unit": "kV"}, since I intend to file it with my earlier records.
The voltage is {"value": 7, "unit": "kV"}
